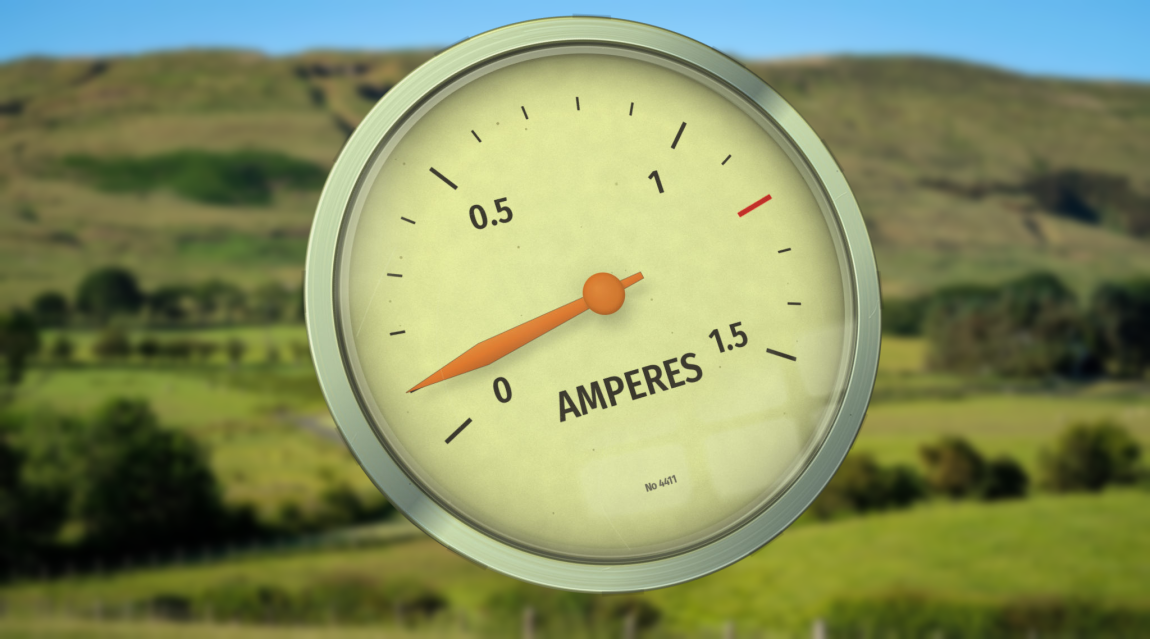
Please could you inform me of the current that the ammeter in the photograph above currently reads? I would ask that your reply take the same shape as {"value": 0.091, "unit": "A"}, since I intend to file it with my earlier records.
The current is {"value": 0.1, "unit": "A"}
